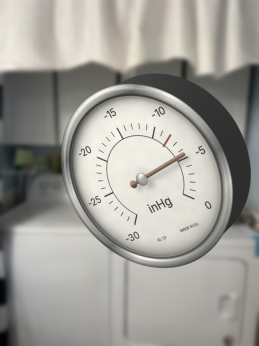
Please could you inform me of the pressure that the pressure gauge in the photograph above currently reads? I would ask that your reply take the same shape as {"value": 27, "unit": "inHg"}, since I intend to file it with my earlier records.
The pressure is {"value": -5.5, "unit": "inHg"}
